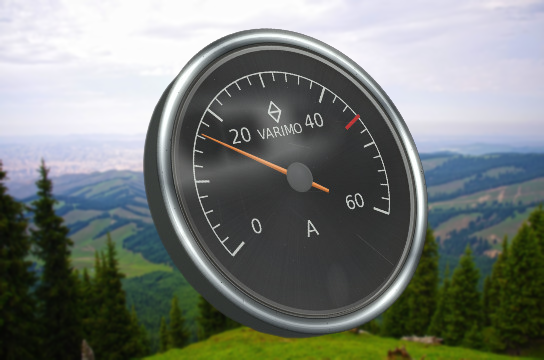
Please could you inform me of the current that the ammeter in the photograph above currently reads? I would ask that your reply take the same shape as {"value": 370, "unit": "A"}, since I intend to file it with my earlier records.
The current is {"value": 16, "unit": "A"}
